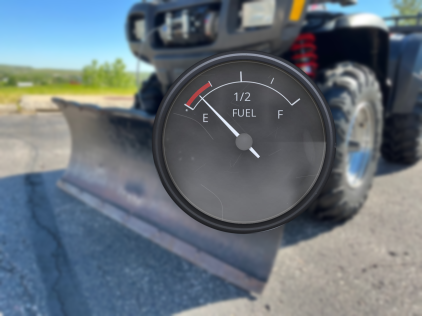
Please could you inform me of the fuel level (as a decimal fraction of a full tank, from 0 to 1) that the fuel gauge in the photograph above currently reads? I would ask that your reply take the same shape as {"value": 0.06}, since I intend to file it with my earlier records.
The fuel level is {"value": 0.125}
